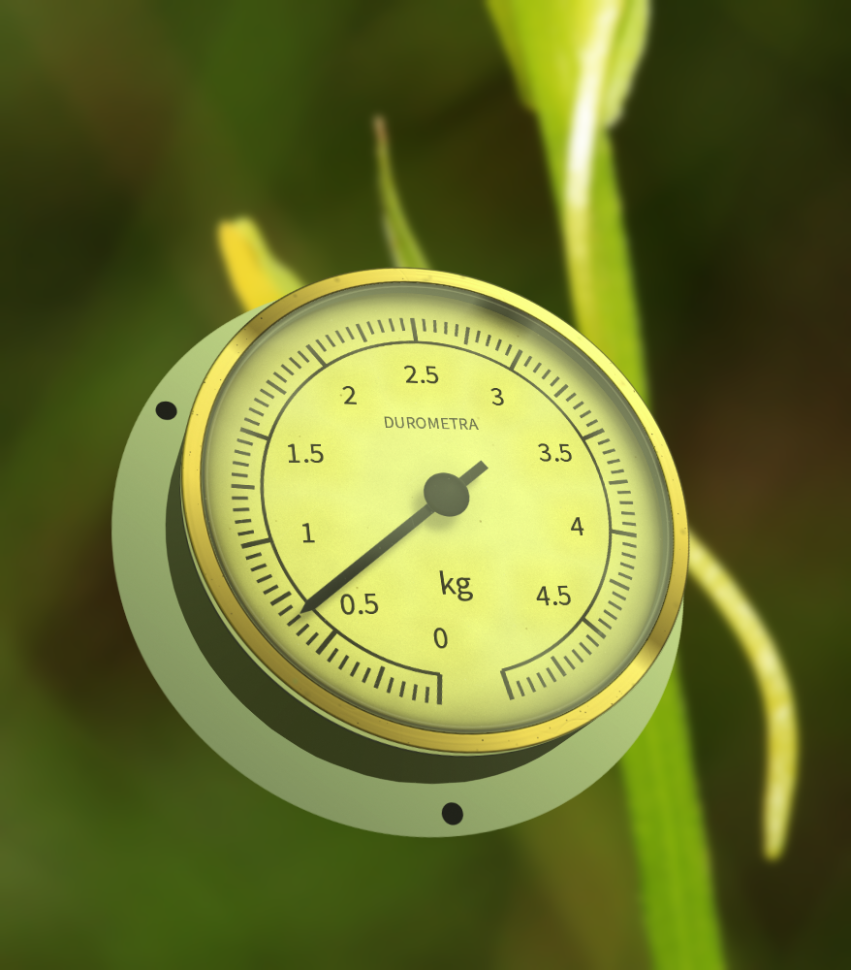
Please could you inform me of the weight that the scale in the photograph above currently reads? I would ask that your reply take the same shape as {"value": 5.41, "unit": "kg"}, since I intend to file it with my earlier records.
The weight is {"value": 0.65, "unit": "kg"}
